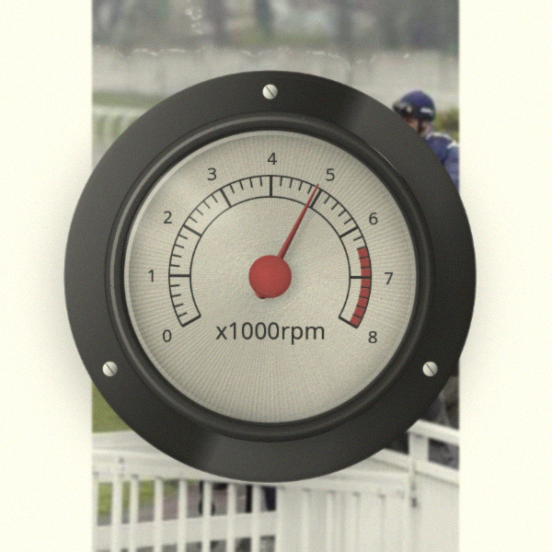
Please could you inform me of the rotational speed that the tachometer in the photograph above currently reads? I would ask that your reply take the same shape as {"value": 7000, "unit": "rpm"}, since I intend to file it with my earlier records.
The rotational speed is {"value": 4900, "unit": "rpm"}
